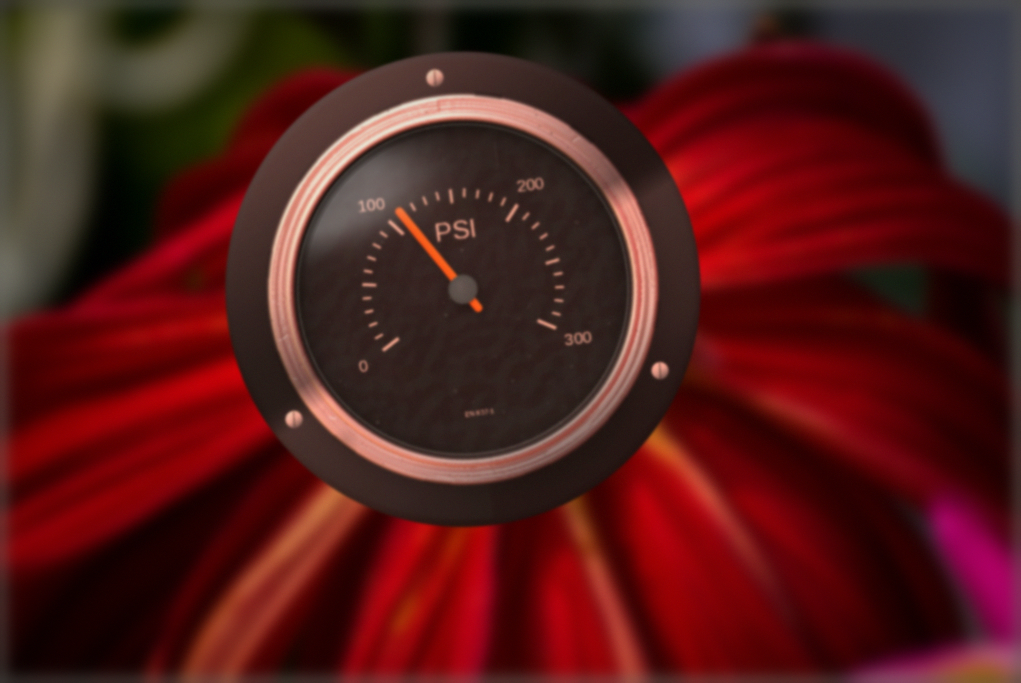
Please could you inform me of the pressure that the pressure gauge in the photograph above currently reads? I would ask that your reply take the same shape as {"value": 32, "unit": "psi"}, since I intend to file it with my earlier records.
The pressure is {"value": 110, "unit": "psi"}
